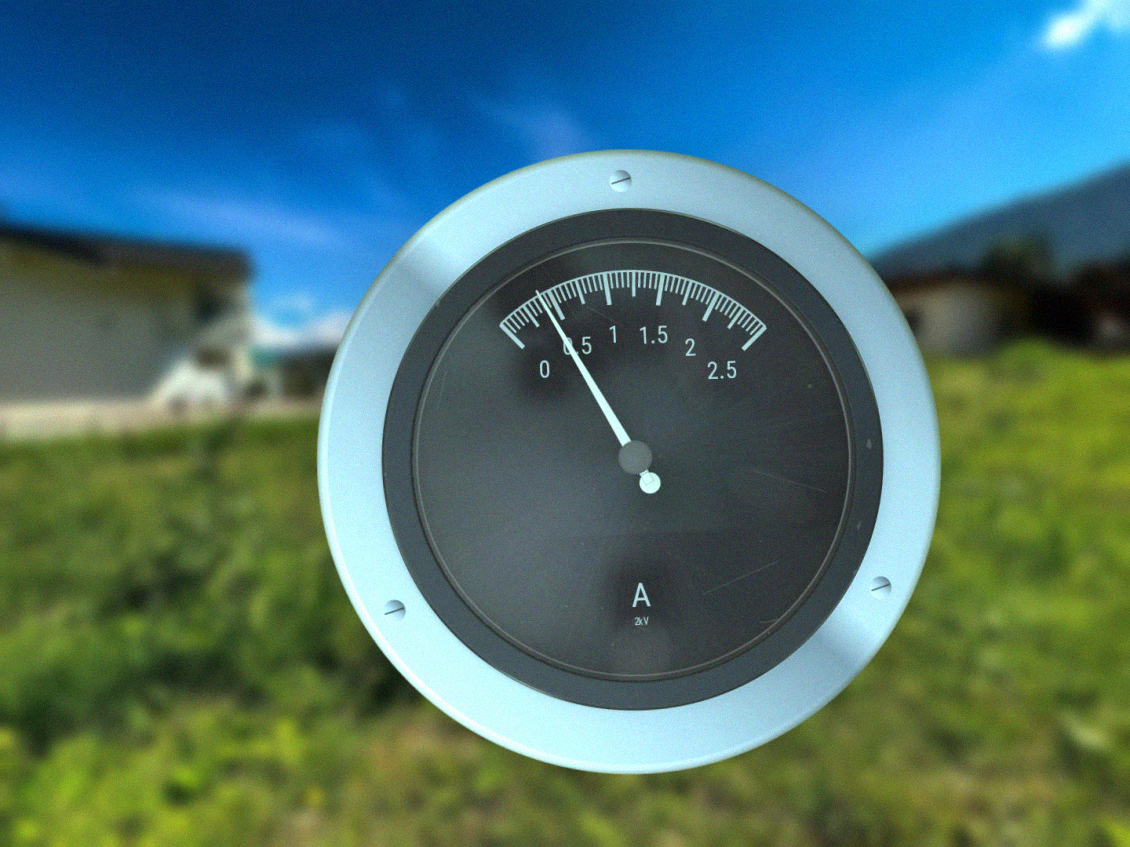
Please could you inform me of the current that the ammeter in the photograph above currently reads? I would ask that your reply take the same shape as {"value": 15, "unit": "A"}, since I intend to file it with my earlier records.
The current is {"value": 0.4, "unit": "A"}
